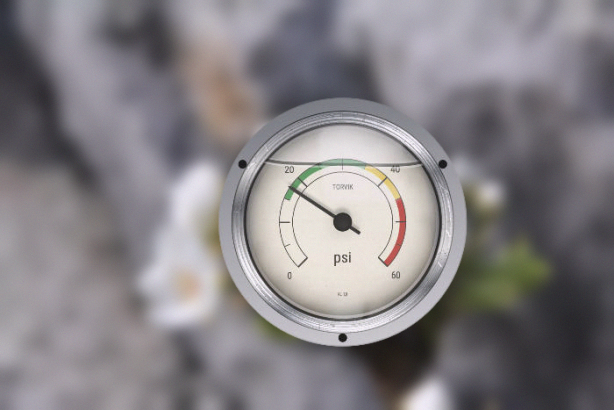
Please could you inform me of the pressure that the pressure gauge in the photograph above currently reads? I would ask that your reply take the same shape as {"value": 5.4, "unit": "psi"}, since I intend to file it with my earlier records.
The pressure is {"value": 17.5, "unit": "psi"}
